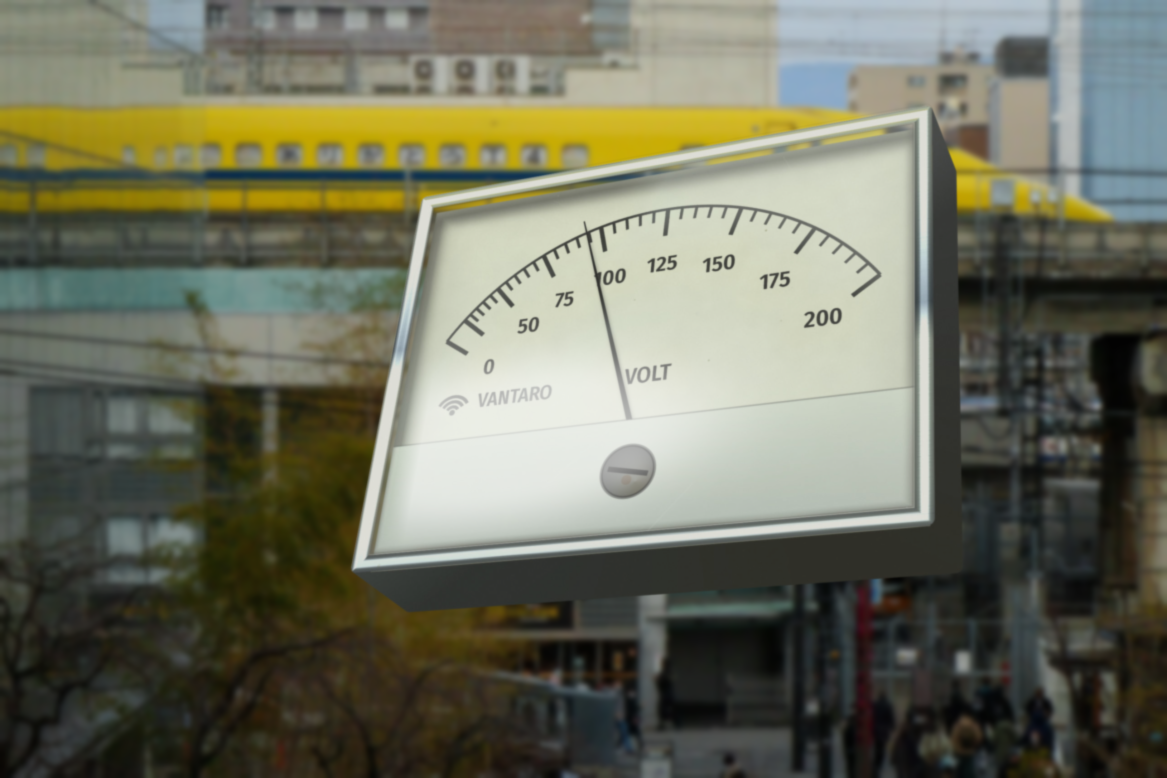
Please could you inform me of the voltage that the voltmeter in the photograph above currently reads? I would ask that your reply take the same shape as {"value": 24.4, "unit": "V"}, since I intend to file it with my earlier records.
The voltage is {"value": 95, "unit": "V"}
